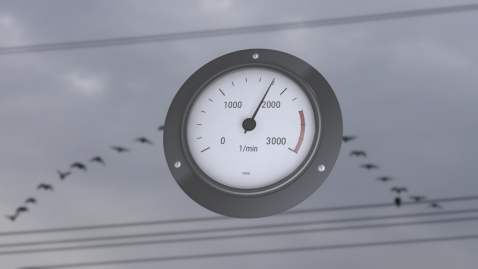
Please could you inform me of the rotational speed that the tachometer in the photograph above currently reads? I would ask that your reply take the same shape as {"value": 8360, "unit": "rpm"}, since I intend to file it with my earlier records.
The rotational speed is {"value": 1800, "unit": "rpm"}
